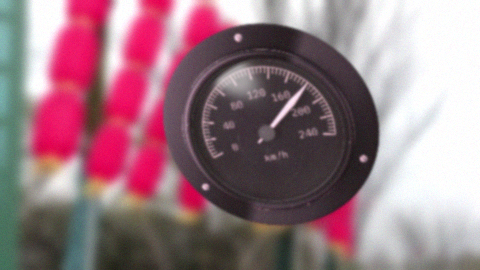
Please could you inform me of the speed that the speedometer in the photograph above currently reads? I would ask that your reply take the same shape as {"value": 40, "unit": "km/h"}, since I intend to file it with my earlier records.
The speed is {"value": 180, "unit": "km/h"}
